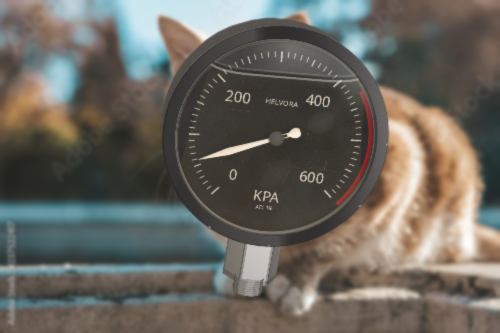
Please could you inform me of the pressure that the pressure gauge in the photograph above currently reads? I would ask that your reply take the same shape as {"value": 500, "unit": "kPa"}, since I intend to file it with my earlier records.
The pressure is {"value": 60, "unit": "kPa"}
